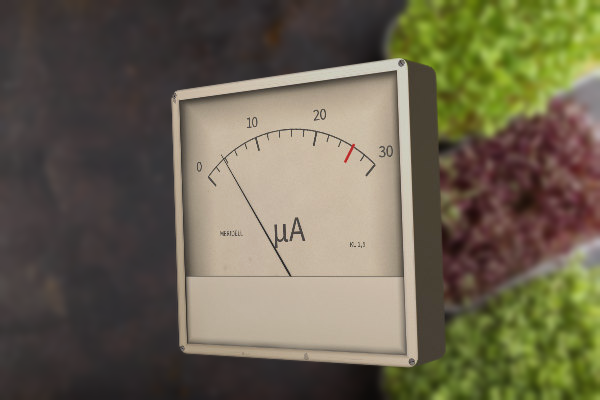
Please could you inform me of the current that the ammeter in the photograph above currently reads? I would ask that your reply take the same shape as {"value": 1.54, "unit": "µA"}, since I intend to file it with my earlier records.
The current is {"value": 4, "unit": "µA"}
